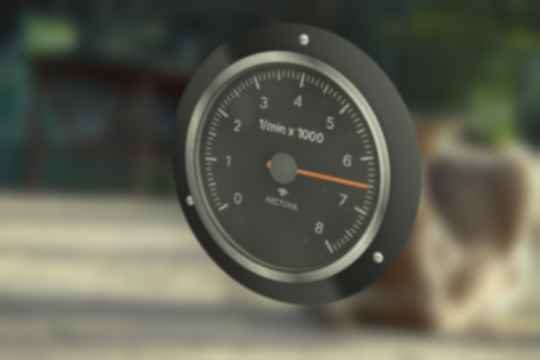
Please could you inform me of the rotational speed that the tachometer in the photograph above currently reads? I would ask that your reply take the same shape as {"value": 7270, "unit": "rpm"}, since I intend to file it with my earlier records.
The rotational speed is {"value": 6500, "unit": "rpm"}
